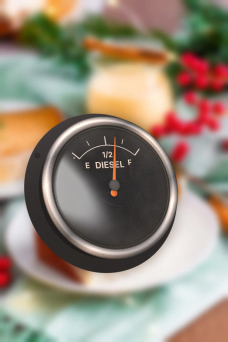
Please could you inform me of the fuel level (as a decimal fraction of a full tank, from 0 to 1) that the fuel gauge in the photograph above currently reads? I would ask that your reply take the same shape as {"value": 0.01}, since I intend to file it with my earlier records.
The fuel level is {"value": 0.625}
